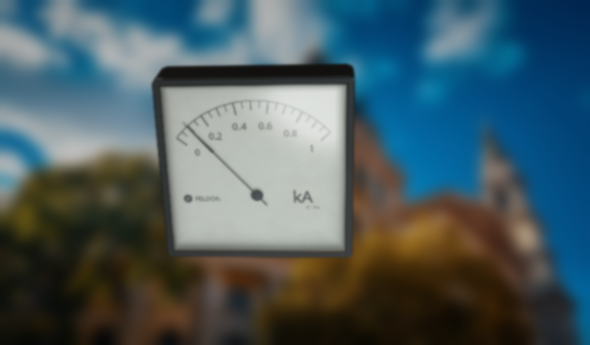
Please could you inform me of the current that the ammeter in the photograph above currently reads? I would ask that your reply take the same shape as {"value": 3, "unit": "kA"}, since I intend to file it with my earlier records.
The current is {"value": 0.1, "unit": "kA"}
